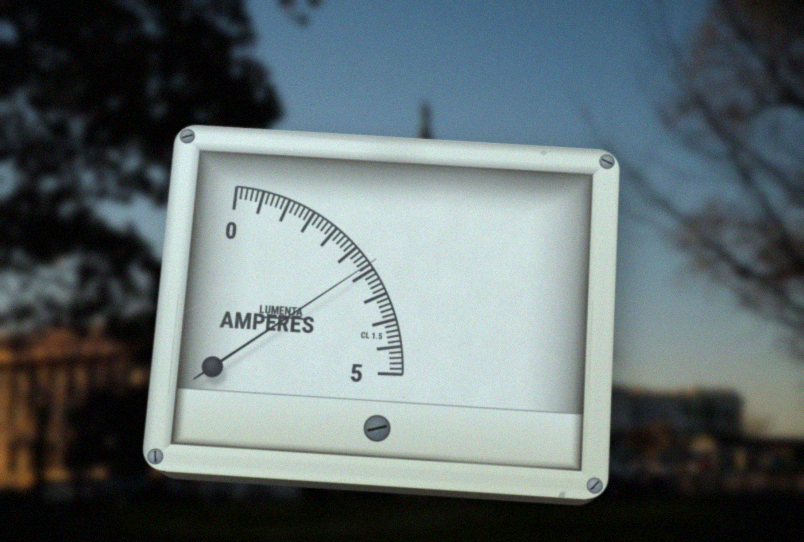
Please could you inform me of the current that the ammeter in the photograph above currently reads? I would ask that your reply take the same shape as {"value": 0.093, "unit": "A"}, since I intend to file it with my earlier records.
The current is {"value": 2.9, "unit": "A"}
